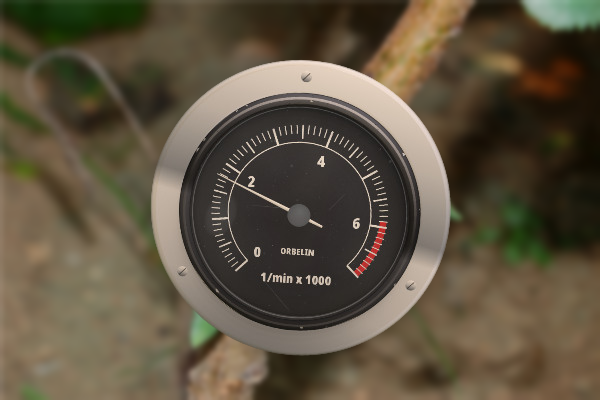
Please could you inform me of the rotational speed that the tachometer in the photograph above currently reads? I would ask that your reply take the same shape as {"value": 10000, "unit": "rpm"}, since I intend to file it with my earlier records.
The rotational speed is {"value": 1800, "unit": "rpm"}
